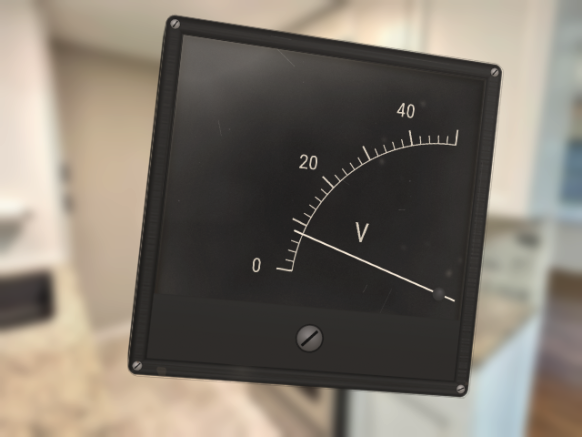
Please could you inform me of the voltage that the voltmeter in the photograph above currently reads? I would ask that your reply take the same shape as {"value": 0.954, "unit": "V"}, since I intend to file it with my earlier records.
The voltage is {"value": 8, "unit": "V"}
